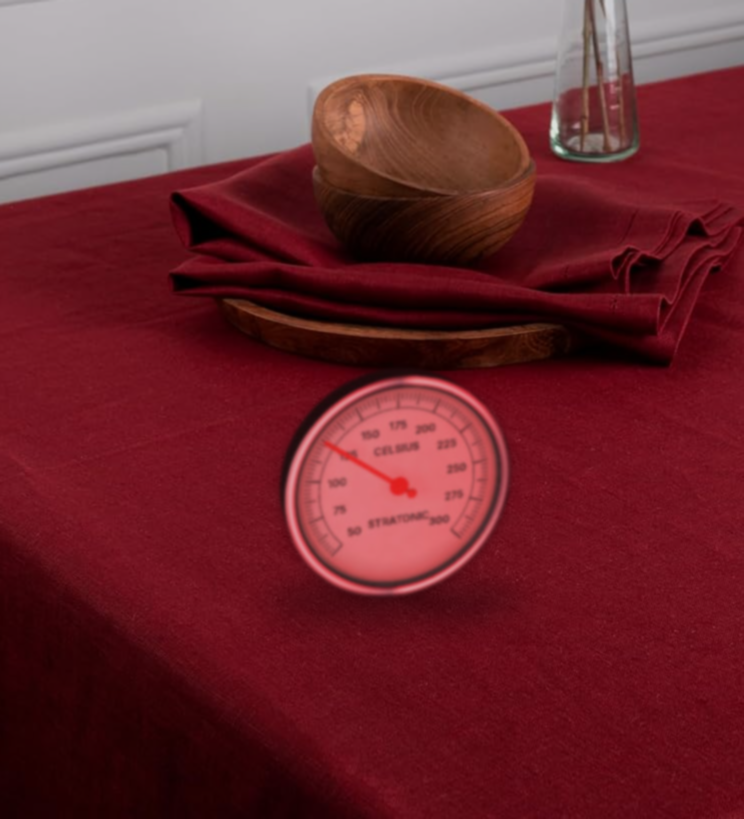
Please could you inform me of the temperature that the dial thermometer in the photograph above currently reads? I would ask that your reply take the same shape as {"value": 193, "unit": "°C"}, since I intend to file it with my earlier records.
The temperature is {"value": 125, "unit": "°C"}
